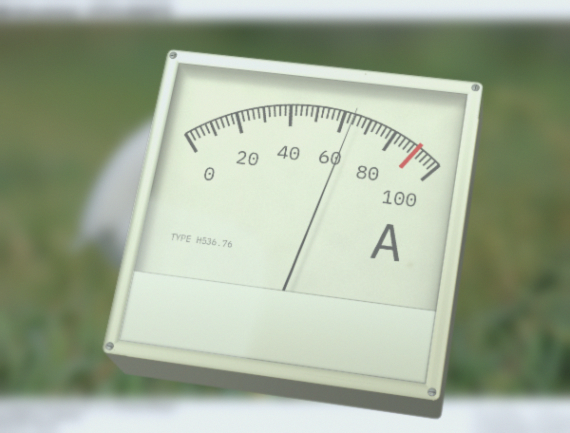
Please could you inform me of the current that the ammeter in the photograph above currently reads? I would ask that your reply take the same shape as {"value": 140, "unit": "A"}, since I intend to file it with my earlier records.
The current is {"value": 64, "unit": "A"}
